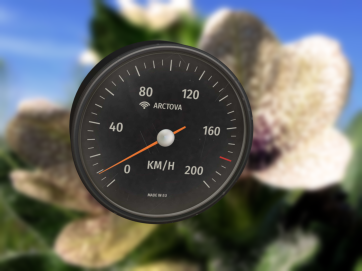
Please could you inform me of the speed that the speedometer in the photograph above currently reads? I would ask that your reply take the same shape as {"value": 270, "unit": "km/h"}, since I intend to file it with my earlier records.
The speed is {"value": 10, "unit": "km/h"}
